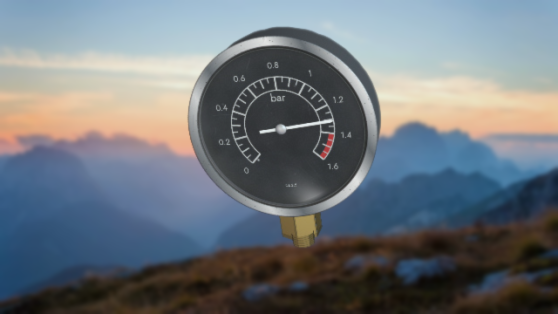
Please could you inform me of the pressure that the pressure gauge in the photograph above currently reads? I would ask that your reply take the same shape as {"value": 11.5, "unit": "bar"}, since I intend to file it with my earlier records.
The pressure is {"value": 1.3, "unit": "bar"}
